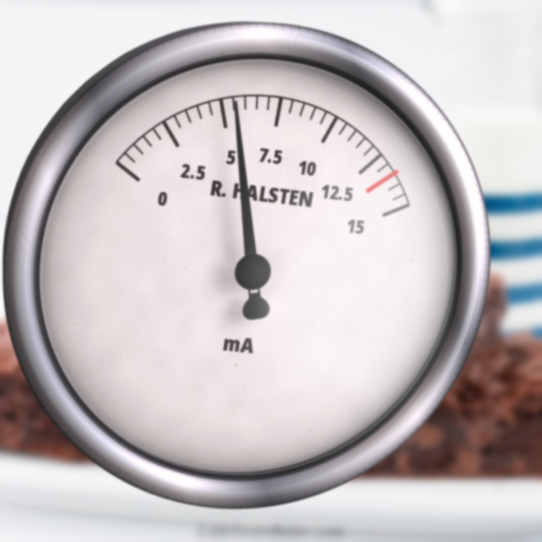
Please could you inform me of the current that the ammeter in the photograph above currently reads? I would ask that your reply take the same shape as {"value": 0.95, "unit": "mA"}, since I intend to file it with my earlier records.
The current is {"value": 5.5, "unit": "mA"}
